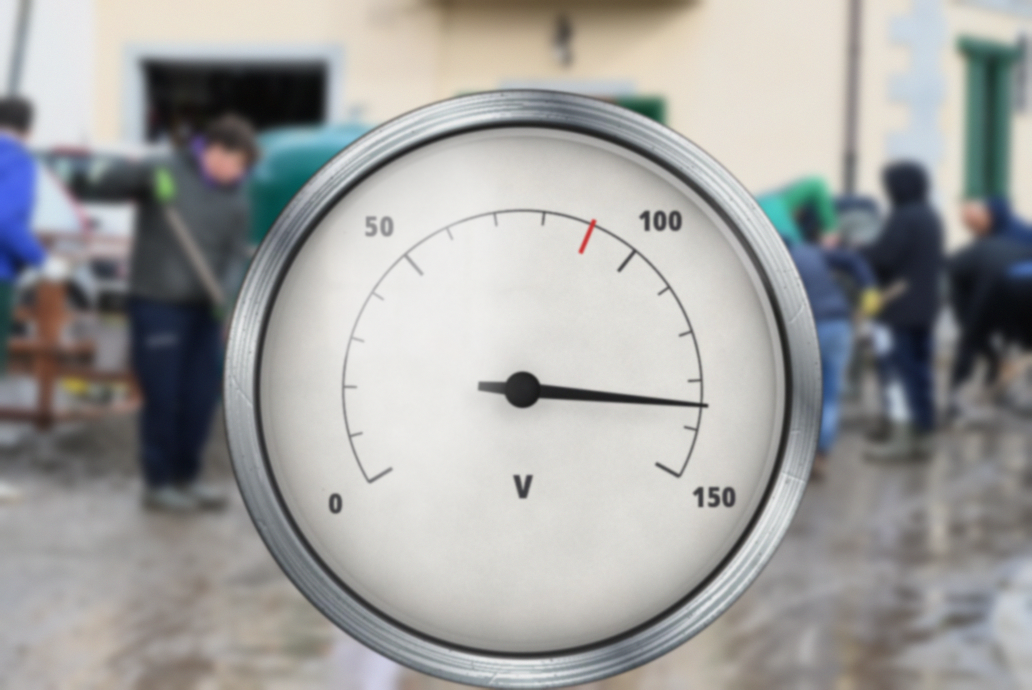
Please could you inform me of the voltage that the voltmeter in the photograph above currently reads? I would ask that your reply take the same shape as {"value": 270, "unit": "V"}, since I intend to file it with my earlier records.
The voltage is {"value": 135, "unit": "V"}
